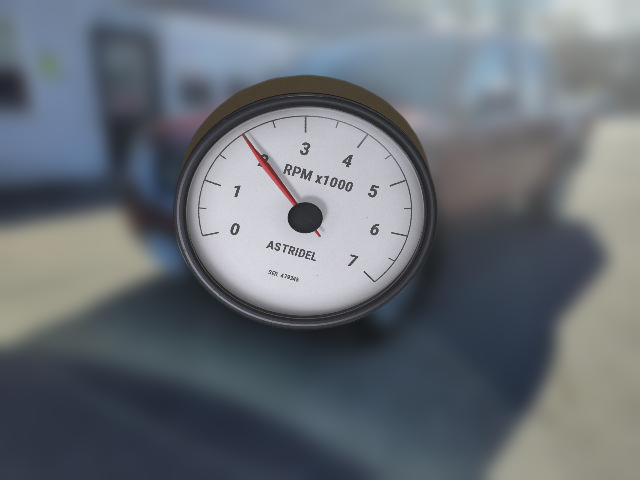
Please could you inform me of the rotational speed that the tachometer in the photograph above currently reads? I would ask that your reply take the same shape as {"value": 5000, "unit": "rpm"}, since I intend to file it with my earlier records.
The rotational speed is {"value": 2000, "unit": "rpm"}
